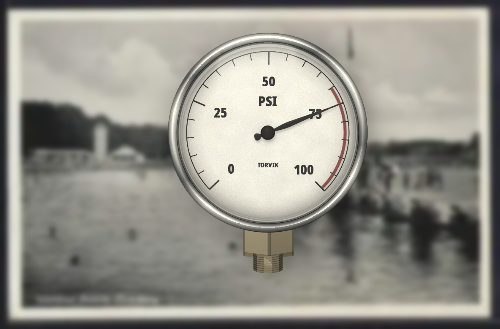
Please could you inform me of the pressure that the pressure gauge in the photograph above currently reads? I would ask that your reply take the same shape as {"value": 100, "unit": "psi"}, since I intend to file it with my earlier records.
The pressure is {"value": 75, "unit": "psi"}
